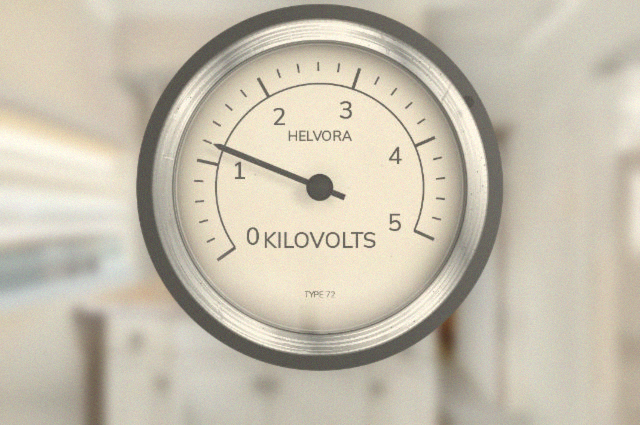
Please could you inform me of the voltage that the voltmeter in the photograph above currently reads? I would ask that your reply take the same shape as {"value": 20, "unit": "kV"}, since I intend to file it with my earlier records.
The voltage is {"value": 1.2, "unit": "kV"}
